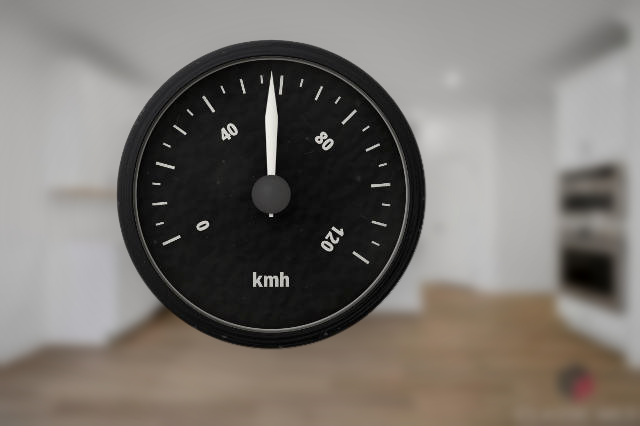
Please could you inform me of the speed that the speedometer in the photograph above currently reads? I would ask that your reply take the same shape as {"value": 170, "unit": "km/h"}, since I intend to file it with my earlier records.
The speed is {"value": 57.5, "unit": "km/h"}
